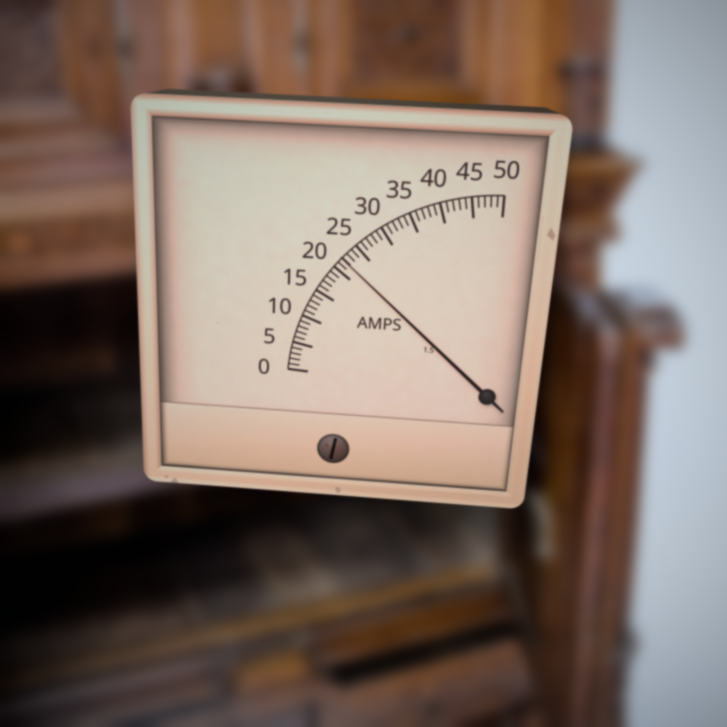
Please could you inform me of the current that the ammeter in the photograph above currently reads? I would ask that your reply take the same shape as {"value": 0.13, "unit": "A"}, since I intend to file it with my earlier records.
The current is {"value": 22, "unit": "A"}
